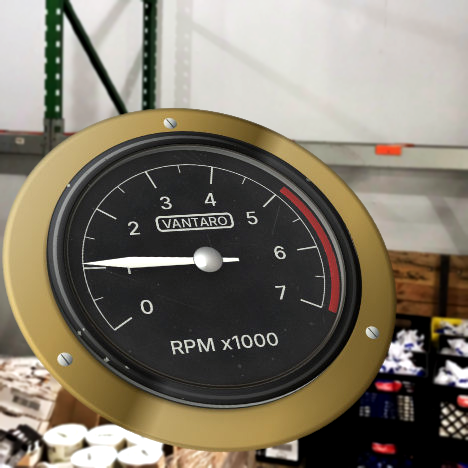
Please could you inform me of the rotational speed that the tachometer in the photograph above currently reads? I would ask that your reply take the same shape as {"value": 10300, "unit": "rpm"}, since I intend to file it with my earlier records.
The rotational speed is {"value": 1000, "unit": "rpm"}
